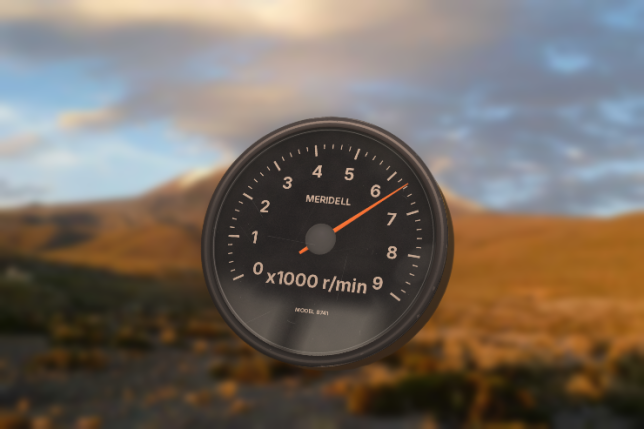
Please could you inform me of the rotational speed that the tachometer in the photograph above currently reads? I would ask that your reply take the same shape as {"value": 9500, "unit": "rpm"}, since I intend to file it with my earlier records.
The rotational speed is {"value": 6400, "unit": "rpm"}
